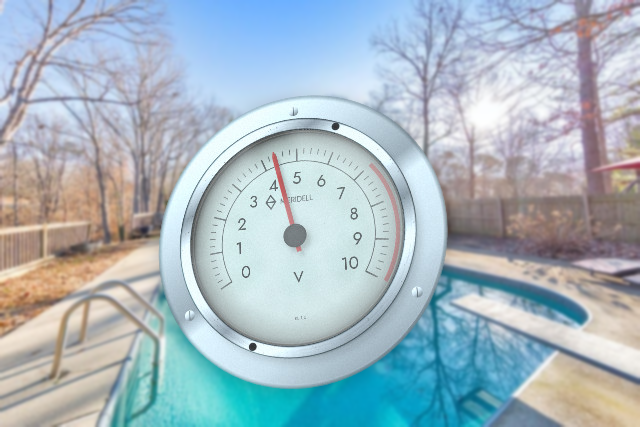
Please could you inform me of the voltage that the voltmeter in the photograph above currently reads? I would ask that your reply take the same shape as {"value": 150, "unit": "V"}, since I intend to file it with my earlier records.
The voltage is {"value": 4.4, "unit": "V"}
